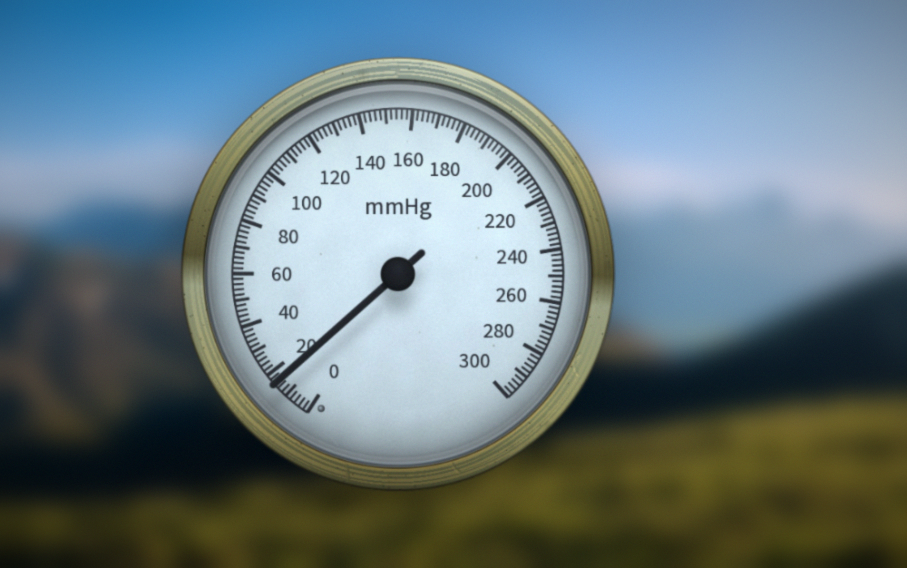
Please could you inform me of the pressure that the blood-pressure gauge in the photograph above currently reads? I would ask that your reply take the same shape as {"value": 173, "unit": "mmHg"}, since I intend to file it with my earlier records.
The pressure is {"value": 16, "unit": "mmHg"}
